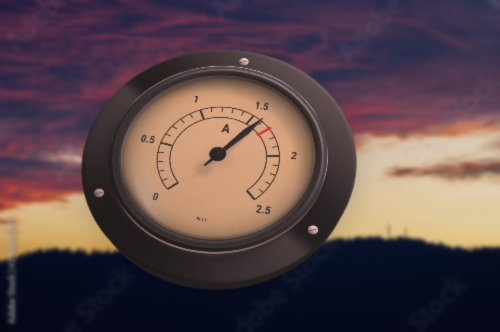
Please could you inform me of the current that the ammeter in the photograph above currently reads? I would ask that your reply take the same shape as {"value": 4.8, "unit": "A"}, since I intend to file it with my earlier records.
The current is {"value": 1.6, "unit": "A"}
